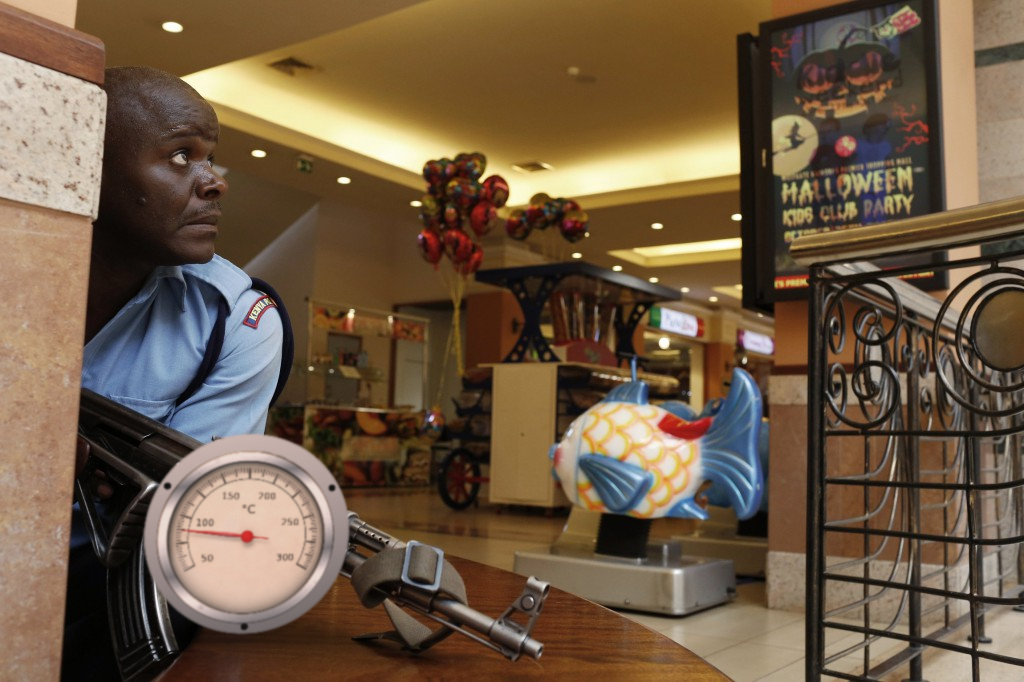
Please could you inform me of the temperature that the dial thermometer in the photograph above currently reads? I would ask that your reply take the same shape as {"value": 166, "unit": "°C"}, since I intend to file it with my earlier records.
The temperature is {"value": 87.5, "unit": "°C"}
